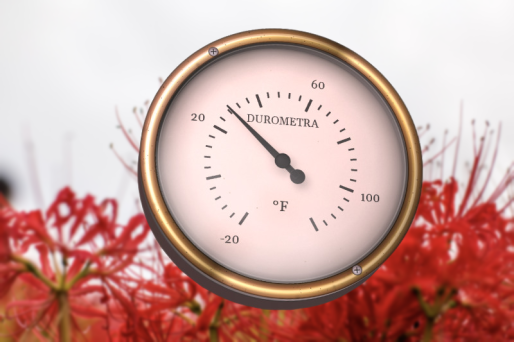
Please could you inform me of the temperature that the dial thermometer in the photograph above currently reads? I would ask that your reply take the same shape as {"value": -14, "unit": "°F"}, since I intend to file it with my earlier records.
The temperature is {"value": 28, "unit": "°F"}
